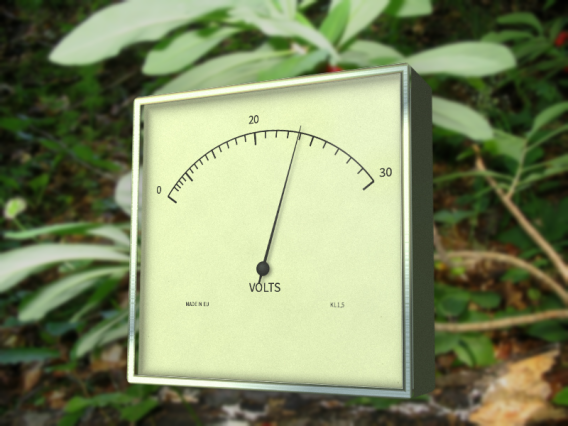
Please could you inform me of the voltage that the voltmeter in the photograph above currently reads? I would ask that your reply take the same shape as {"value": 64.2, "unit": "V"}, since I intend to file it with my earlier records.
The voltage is {"value": 24, "unit": "V"}
